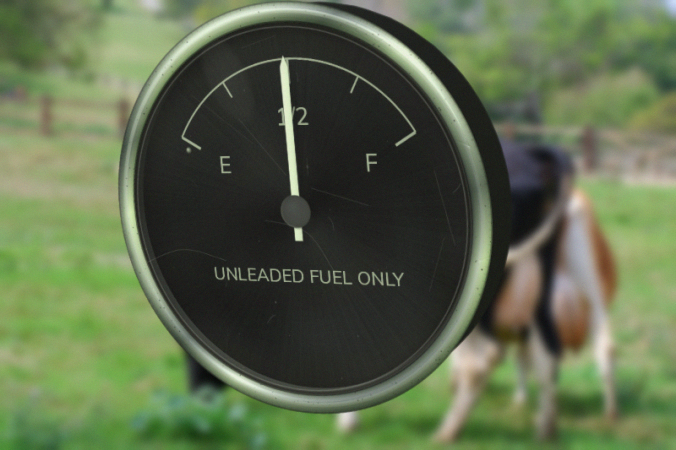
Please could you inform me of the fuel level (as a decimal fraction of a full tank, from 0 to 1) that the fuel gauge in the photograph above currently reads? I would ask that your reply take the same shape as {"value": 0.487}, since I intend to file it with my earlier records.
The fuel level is {"value": 0.5}
